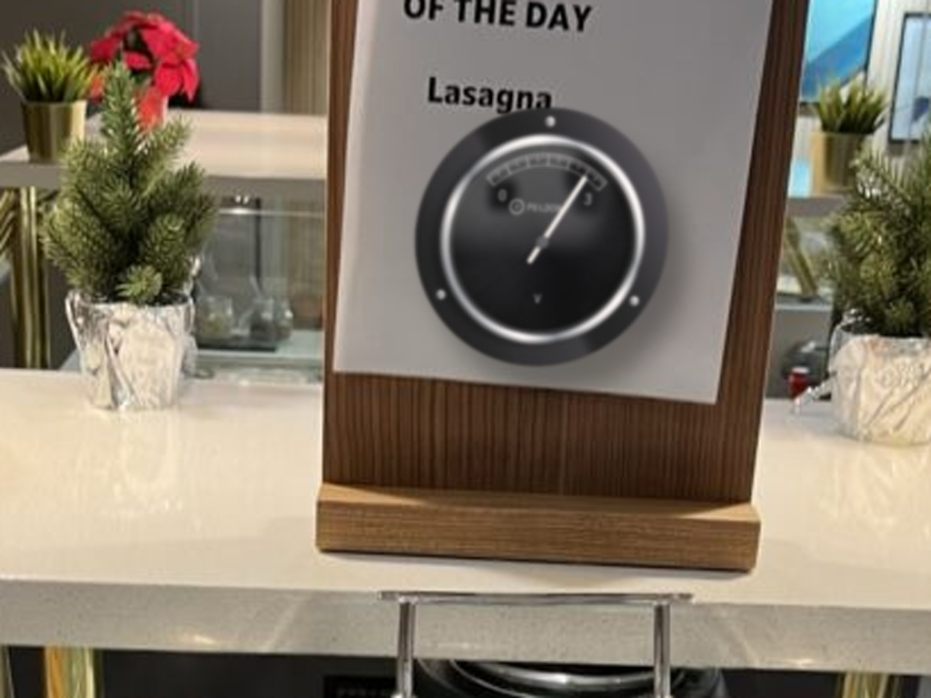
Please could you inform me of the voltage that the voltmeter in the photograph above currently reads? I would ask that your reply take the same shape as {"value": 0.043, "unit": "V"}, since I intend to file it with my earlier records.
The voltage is {"value": 2.5, "unit": "V"}
